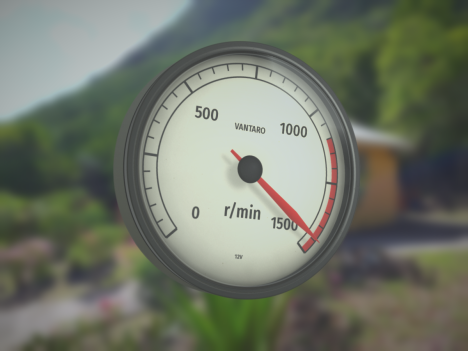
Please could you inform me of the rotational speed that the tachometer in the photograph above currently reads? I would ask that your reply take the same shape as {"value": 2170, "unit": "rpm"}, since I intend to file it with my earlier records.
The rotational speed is {"value": 1450, "unit": "rpm"}
